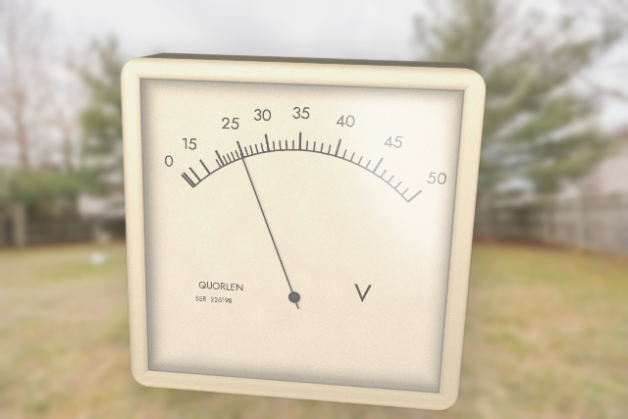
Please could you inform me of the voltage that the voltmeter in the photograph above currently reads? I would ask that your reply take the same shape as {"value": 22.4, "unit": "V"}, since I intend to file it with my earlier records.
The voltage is {"value": 25, "unit": "V"}
